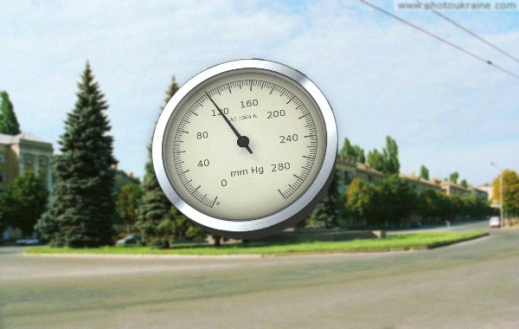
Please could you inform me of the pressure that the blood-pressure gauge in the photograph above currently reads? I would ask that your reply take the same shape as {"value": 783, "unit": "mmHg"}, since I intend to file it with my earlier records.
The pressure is {"value": 120, "unit": "mmHg"}
